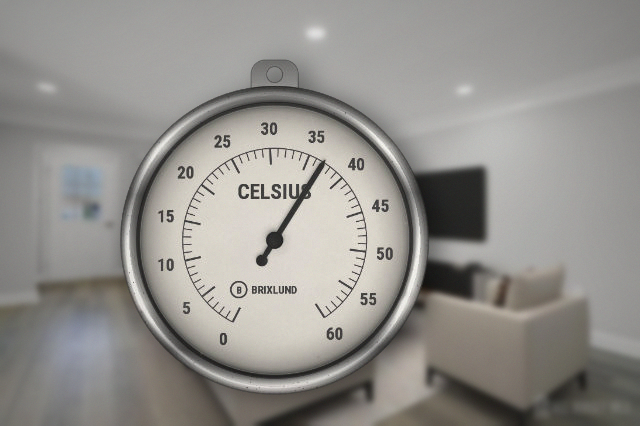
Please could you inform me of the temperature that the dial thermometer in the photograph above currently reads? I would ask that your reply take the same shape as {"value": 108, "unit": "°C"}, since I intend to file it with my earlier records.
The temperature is {"value": 37, "unit": "°C"}
